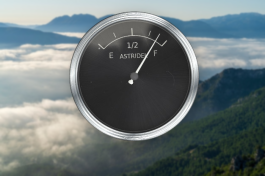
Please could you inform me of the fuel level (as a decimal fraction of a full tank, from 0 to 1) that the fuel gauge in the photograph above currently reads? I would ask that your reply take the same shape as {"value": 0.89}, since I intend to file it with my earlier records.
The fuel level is {"value": 0.875}
